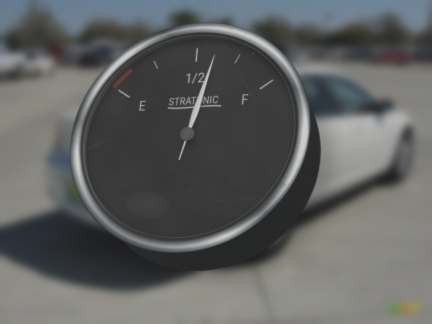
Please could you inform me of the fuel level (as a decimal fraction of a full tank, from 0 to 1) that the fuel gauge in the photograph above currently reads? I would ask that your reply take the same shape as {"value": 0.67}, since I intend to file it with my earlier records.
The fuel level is {"value": 0.625}
